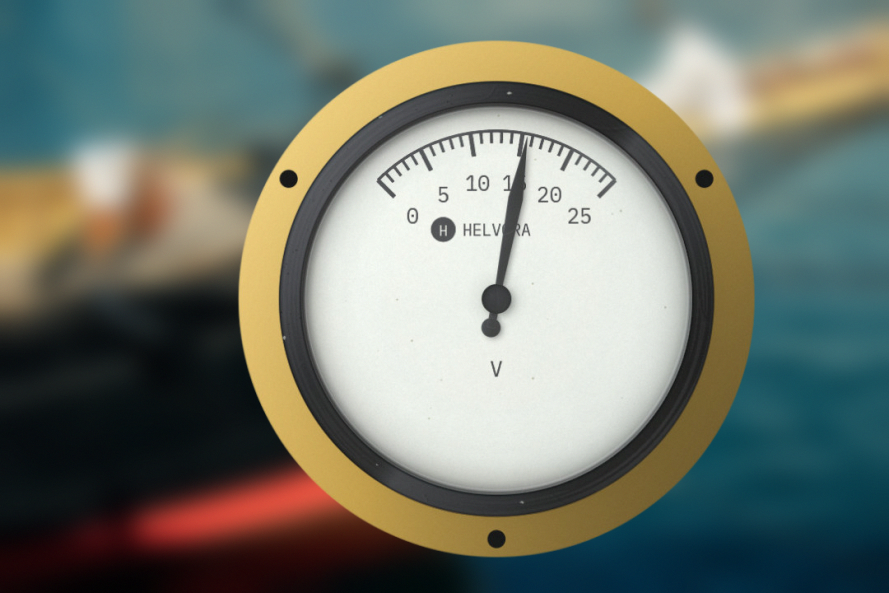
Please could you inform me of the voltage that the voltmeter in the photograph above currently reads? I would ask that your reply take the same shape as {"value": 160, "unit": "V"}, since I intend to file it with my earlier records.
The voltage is {"value": 15.5, "unit": "V"}
